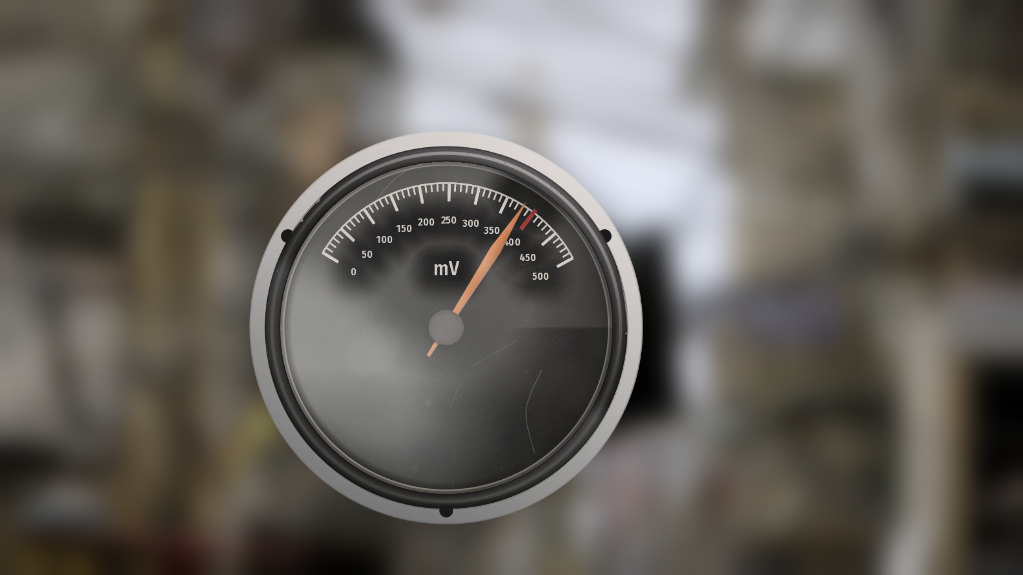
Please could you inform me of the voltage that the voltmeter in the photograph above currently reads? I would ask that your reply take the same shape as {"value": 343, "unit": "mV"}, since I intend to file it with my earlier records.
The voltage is {"value": 380, "unit": "mV"}
